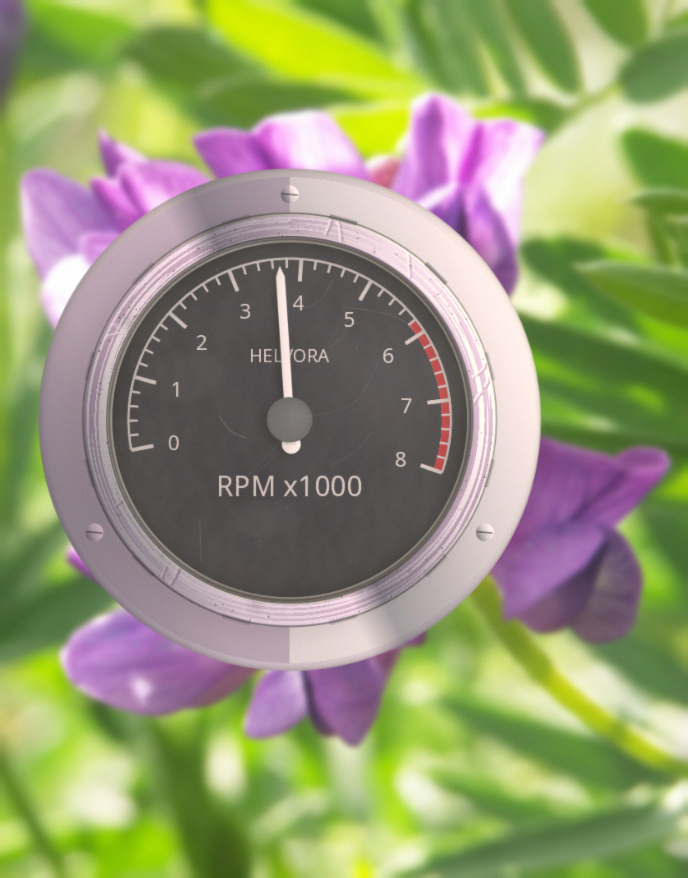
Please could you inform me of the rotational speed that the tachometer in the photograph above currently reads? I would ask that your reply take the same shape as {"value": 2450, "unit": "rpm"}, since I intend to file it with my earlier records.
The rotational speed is {"value": 3700, "unit": "rpm"}
